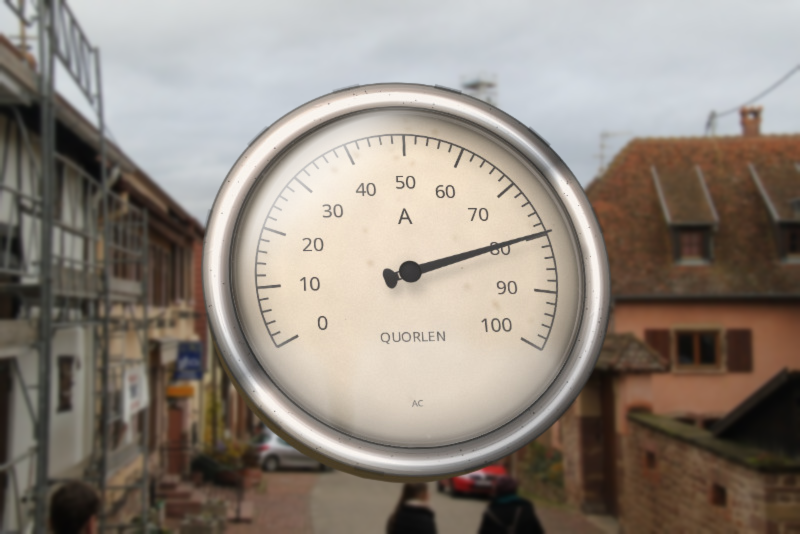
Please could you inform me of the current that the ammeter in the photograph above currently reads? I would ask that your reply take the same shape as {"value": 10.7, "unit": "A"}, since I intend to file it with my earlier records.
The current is {"value": 80, "unit": "A"}
